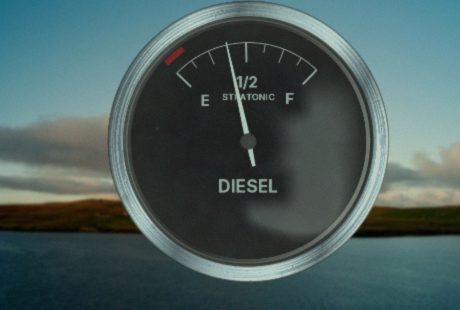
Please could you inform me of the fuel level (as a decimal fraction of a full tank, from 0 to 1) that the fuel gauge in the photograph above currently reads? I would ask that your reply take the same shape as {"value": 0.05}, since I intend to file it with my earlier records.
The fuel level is {"value": 0.375}
